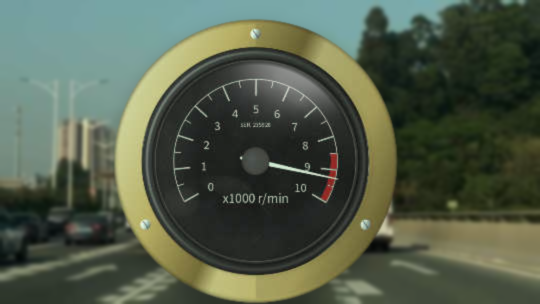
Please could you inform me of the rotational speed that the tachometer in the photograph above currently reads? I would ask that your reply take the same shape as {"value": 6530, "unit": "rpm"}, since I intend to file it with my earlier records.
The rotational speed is {"value": 9250, "unit": "rpm"}
